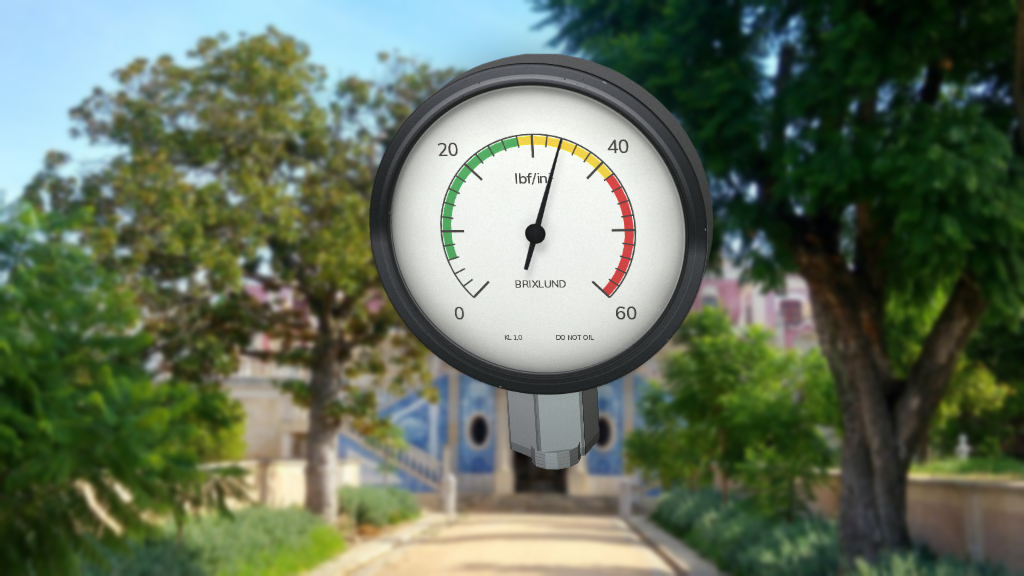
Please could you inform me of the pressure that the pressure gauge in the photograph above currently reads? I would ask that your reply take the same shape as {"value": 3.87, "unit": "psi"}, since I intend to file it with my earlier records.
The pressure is {"value": 34, "unit": "psi"}
